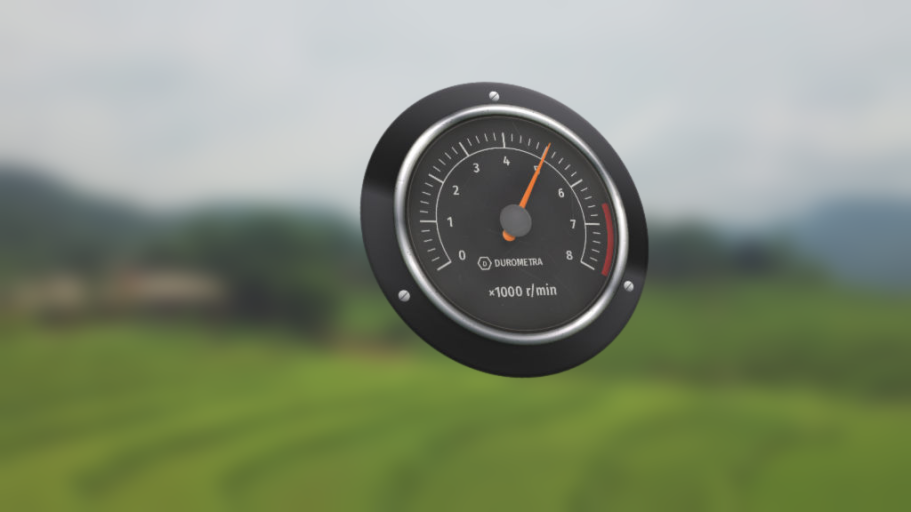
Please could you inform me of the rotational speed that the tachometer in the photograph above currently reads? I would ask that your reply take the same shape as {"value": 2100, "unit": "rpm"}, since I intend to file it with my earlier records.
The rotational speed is {"value": 5000, "unit": "rpm"}
